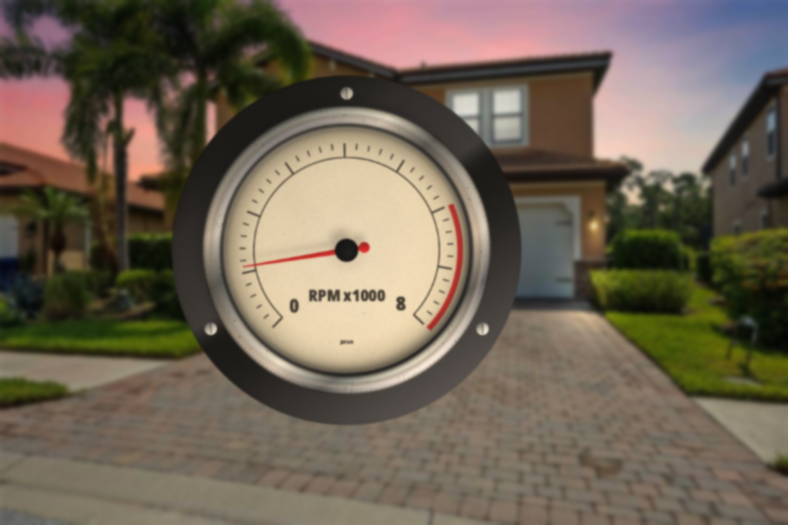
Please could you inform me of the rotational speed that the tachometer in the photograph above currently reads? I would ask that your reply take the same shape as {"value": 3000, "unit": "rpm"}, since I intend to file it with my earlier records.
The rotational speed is {"value": 1100, "unit": "rpm"}
